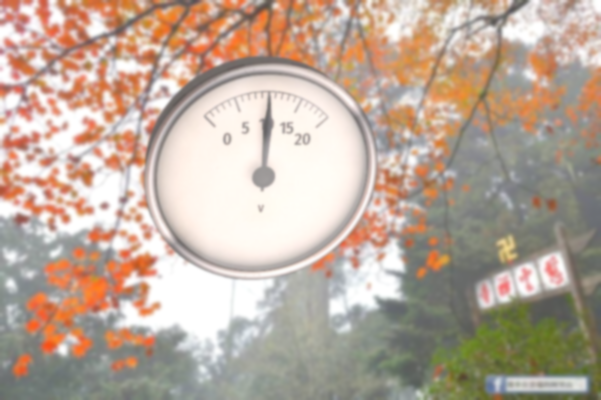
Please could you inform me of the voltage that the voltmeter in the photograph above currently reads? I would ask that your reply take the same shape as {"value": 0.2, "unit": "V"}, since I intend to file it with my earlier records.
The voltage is {"value": 10, "unit": "V"}
